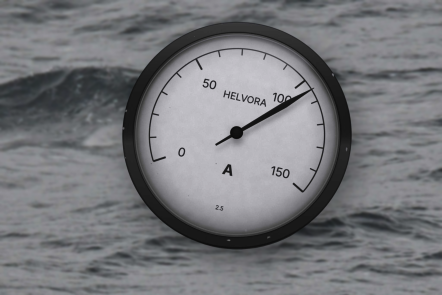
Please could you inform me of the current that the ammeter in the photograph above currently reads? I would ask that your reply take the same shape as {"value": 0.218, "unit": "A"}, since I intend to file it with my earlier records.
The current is {"value": 105, "unit": "A"}
